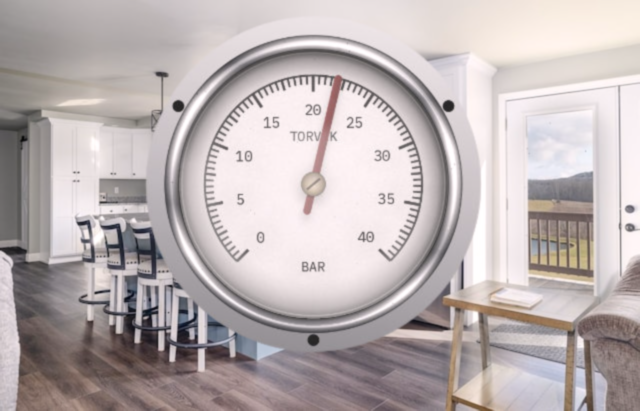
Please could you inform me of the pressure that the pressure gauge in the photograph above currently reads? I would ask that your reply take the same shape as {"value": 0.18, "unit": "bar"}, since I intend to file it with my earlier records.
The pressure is {"value": 22, "unit": "bar"}
